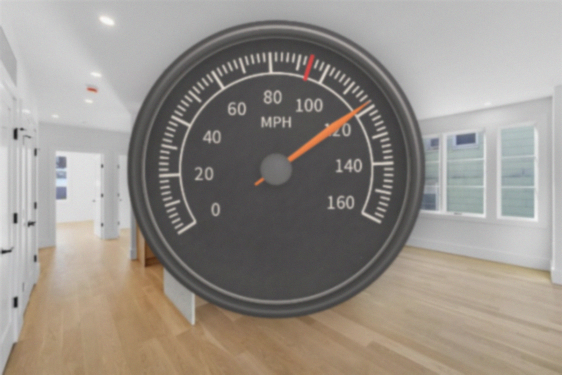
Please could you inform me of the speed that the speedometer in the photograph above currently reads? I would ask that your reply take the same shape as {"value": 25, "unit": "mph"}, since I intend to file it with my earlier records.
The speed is {"value": 118, "unit": "mph"}
